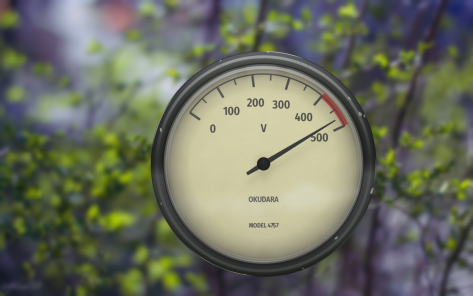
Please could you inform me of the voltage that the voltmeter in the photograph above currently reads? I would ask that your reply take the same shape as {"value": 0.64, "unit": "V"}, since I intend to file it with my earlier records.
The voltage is {"value": 475, "unit": "V"}
